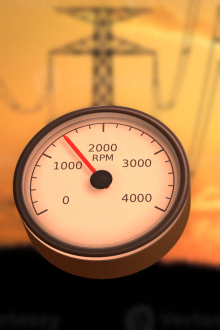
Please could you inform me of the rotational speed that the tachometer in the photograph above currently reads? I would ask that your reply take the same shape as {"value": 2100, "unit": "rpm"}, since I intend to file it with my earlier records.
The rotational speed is {"value": 1400, "unit": "rpm"}
